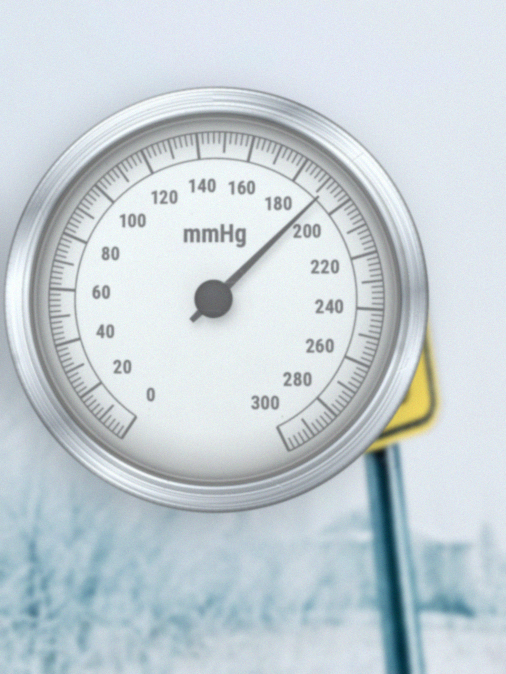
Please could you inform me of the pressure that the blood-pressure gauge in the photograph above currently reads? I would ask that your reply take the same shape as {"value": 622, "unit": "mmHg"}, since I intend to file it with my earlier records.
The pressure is {"value": 192, "unit": "mmHg"}
